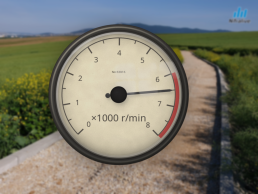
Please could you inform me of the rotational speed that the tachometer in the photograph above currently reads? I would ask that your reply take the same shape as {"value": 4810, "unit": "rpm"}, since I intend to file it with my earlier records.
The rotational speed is {"value": 6500, "unit": "rpm"}
